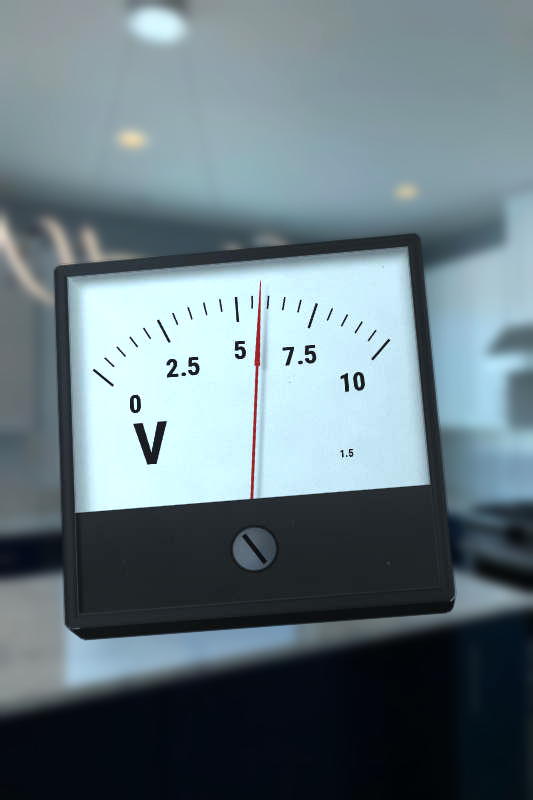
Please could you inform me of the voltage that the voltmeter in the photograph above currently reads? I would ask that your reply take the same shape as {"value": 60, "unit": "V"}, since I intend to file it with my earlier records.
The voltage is {"value": 5.75, "unit": "V"}
